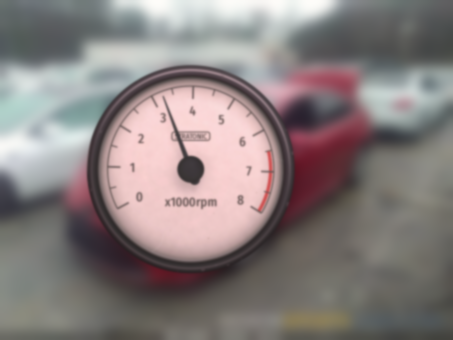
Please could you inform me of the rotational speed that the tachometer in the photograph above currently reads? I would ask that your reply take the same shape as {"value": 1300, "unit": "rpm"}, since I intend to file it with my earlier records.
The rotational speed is {"value": 3250, "unit": "rpm"}
